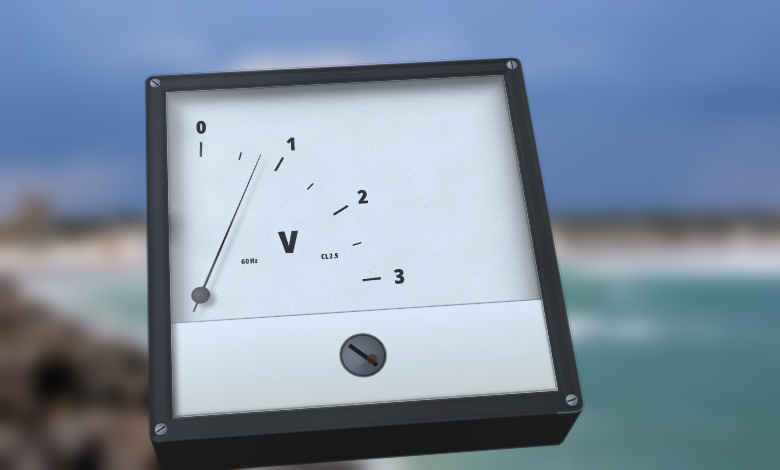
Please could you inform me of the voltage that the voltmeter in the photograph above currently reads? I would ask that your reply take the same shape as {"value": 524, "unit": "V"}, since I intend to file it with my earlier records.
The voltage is {"value": 0.75, "unit": "V"}
